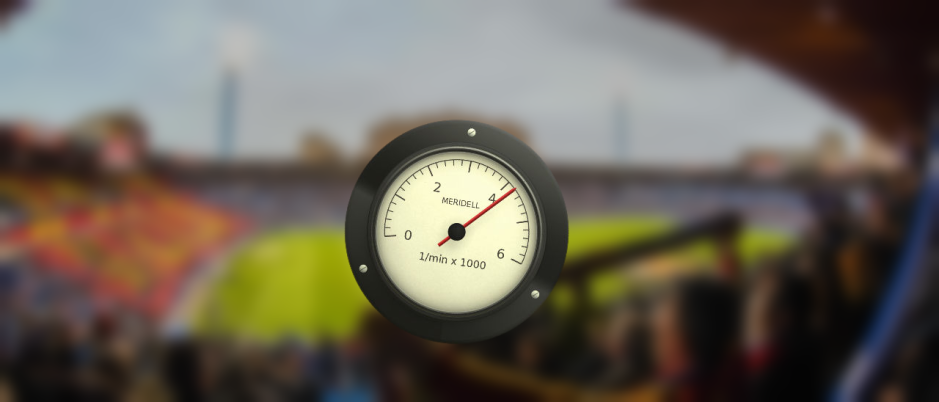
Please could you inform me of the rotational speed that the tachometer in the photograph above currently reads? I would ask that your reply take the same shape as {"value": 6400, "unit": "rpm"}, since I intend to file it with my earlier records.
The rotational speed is {"value": 4200, "unit": "rpm"}
